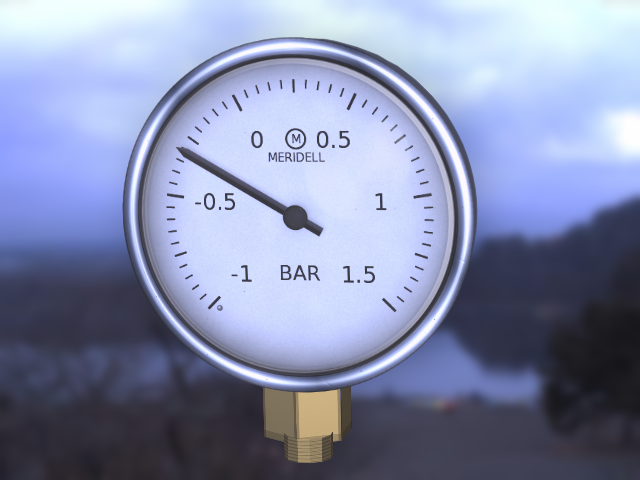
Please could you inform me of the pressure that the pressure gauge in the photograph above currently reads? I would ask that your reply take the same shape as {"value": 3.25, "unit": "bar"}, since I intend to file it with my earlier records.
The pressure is {"value": -0.3, "unit": "bar"}
